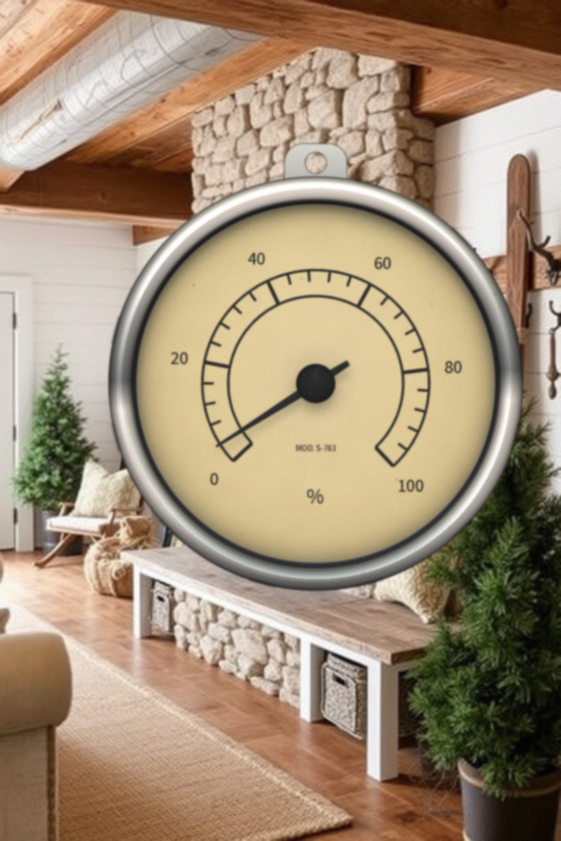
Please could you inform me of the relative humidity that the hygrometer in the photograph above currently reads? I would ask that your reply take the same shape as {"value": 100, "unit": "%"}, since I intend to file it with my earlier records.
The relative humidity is {"value": 4, "unit": "%"}
